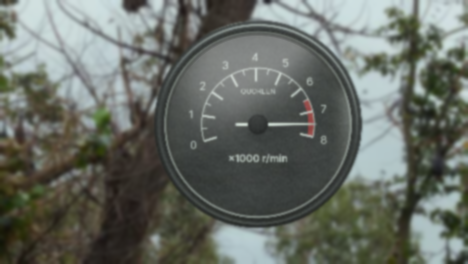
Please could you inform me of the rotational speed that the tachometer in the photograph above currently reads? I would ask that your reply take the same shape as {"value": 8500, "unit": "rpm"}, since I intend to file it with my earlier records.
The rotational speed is {"value": 7500, "unit": "rpm"}
